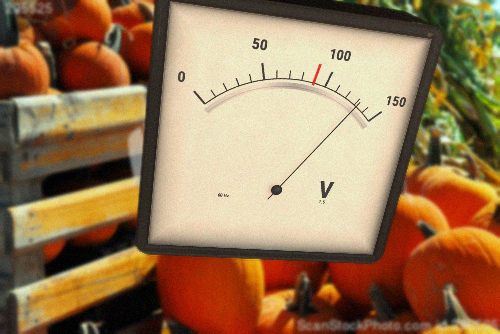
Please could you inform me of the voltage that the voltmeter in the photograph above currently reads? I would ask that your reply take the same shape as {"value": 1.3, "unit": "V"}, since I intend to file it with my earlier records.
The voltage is {"value": 130, "unit": "V"}
